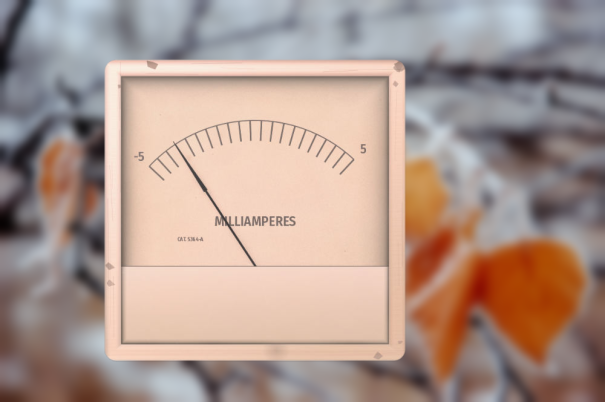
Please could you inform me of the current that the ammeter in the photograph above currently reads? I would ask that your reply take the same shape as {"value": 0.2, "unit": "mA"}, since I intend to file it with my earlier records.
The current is {"value": -3.5, "unit": "mA"}
